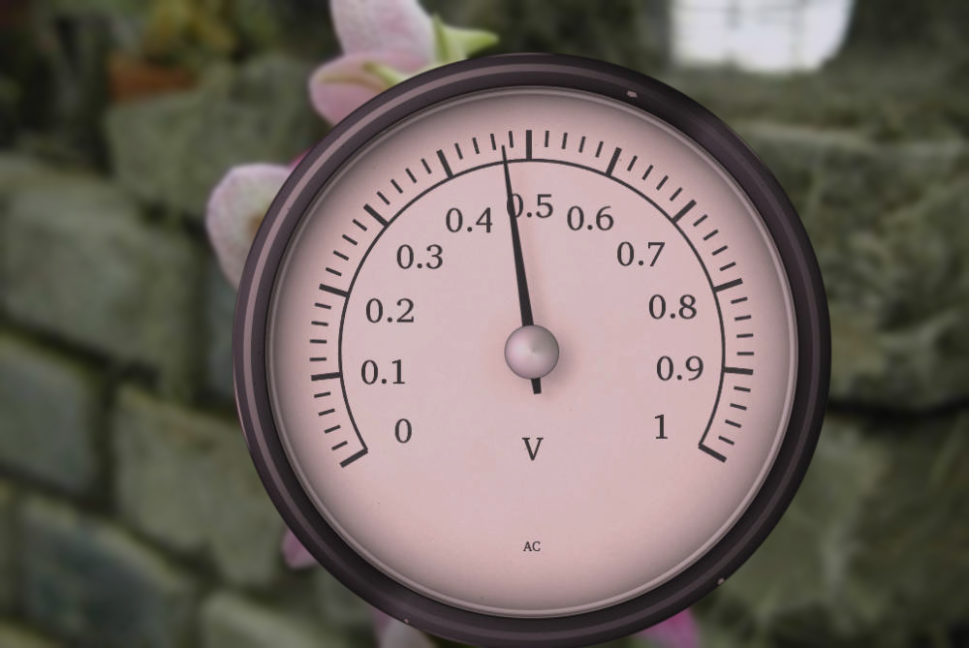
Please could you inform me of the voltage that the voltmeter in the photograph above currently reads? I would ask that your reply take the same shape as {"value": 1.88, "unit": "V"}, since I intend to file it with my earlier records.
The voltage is {"value": 0.47, "unit": "V"}
